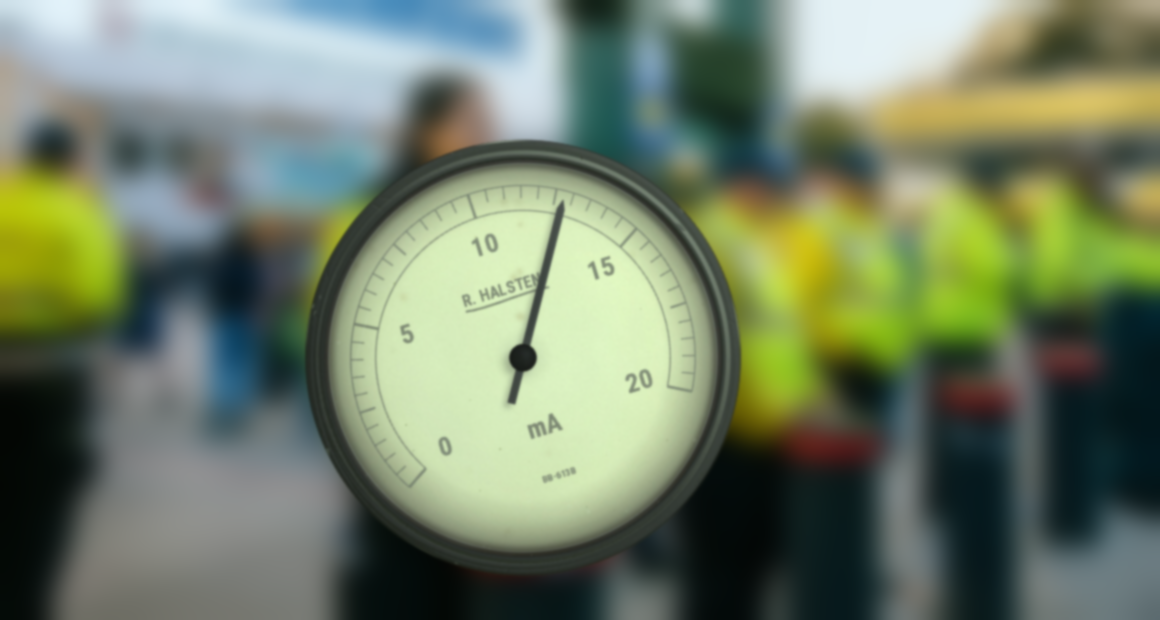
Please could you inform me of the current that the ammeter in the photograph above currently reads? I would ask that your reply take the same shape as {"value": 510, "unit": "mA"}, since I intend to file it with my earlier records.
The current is {"value": 12.75, "unit": "mA"}
